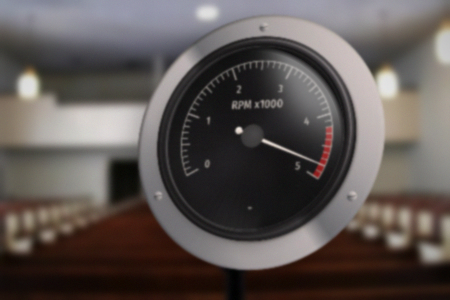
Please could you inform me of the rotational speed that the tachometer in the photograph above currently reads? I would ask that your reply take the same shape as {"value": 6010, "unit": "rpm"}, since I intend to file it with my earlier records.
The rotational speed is {"value": 4800, "unit": "rpm"}
